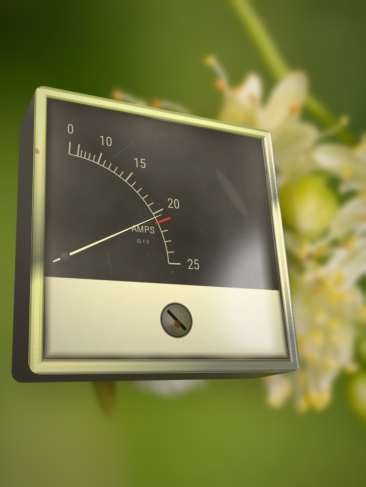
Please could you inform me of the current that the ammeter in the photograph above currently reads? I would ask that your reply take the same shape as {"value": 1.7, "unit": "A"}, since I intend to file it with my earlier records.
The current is {"value": 20.5, "unit": "A"}
